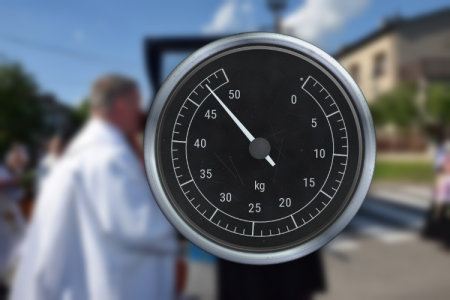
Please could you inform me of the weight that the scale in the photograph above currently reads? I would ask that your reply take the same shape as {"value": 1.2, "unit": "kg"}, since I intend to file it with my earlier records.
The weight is {"value": 47.5, "unit": "kg"}
